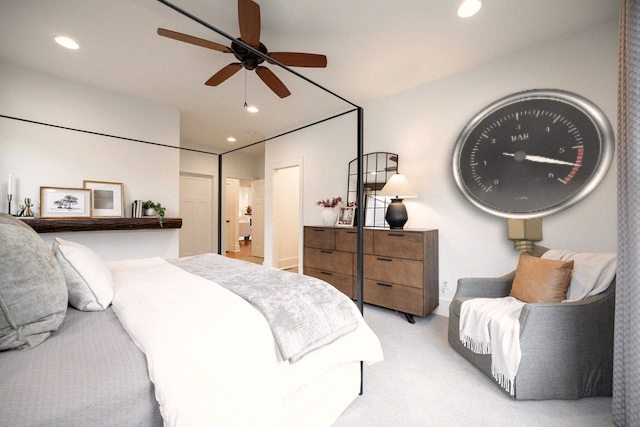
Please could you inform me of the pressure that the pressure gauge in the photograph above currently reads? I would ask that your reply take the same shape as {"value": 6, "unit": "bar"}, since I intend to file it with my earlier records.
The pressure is {"value": 5.5, "unit": "bar"}
